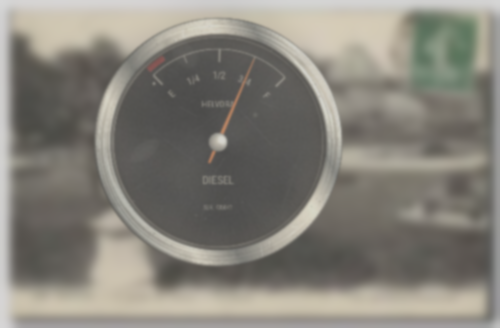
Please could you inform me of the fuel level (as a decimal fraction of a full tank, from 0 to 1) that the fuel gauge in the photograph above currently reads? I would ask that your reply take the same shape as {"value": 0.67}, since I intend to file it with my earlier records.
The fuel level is {"value": 0.75}
